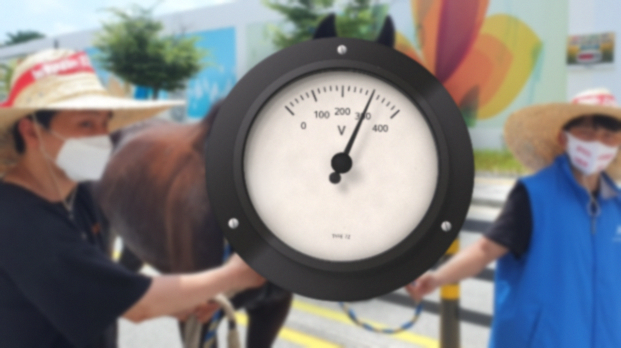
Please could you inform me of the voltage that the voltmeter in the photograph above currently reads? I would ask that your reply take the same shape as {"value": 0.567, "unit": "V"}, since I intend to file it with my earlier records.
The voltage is {"value": 300, "unit": "V"}
